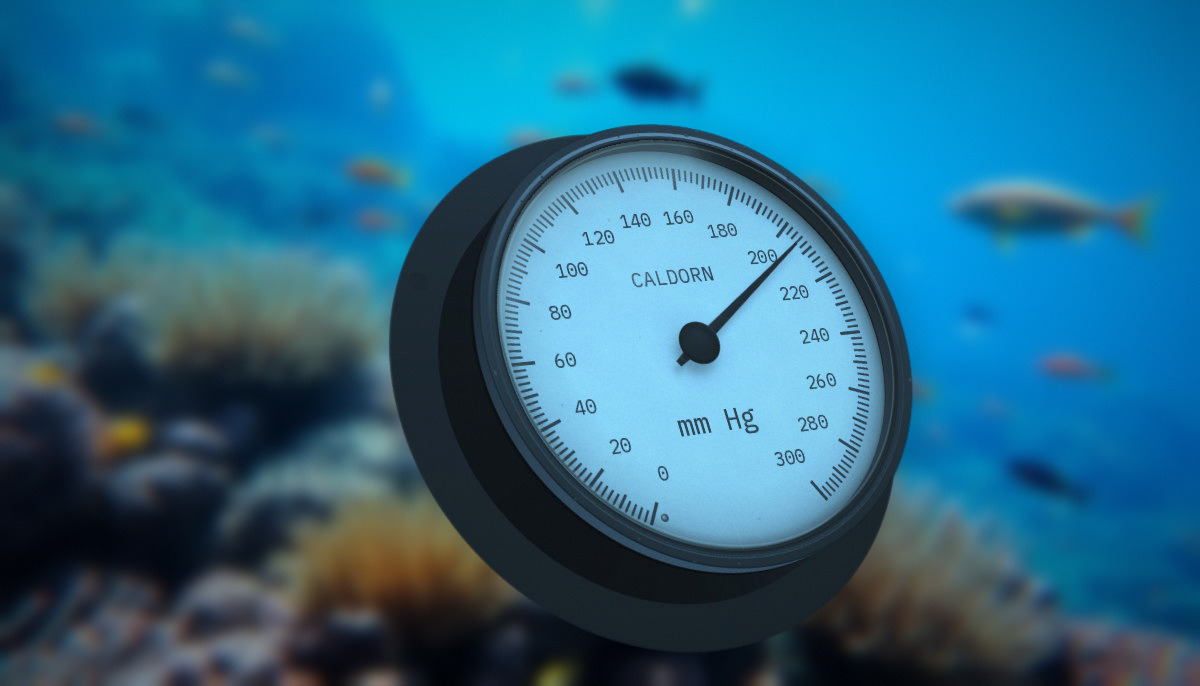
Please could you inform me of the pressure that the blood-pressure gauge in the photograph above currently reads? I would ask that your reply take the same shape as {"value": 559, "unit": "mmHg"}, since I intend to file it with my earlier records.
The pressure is {"value": 206, "unit": "mmHg"}
